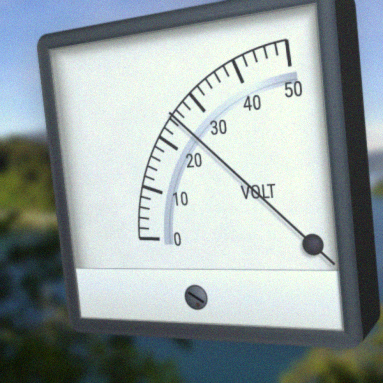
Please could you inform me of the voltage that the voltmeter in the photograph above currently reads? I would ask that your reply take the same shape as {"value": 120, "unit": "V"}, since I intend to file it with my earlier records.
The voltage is {"value": 25, "unit": "V"}
